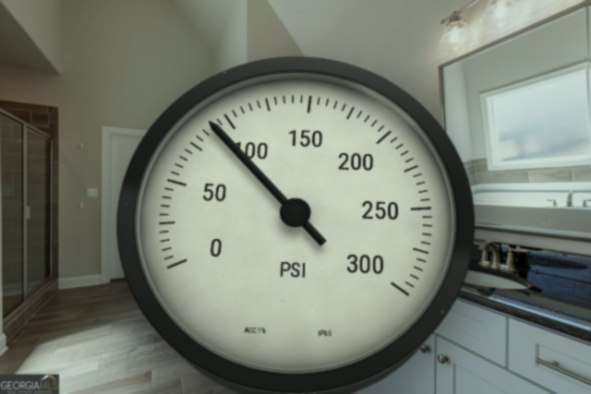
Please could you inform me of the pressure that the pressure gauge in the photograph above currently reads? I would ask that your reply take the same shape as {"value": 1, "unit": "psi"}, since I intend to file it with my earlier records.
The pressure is {"value": 90, "unit": "psi"}
